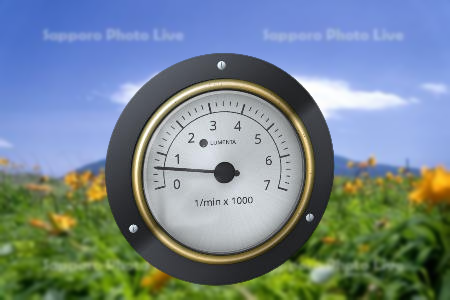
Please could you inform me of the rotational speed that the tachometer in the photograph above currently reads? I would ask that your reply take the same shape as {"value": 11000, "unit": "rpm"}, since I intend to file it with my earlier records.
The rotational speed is {"value": 600, "unit": "rpm"}
